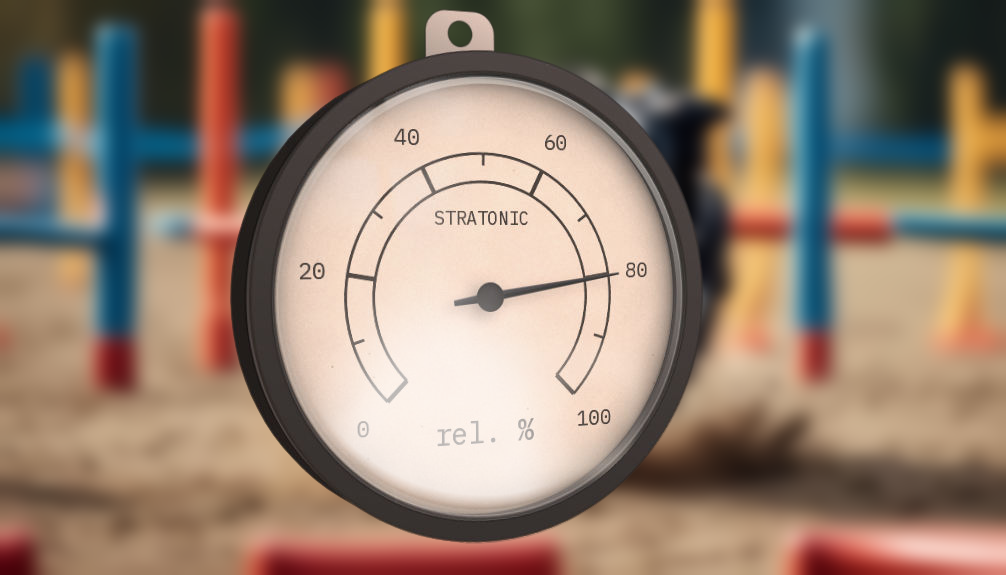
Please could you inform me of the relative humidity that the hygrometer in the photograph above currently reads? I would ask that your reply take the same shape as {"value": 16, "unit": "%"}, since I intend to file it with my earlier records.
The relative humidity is {"value": 80, "unit": "%"}
